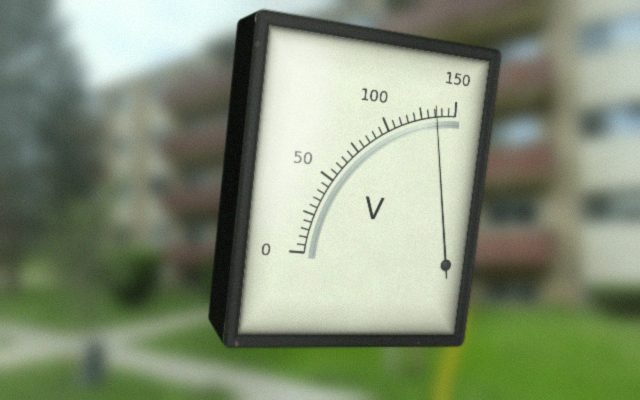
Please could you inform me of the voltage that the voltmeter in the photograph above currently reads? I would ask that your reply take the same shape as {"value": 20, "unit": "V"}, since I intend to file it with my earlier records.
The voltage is {"value": 135, "unit": "V"}
